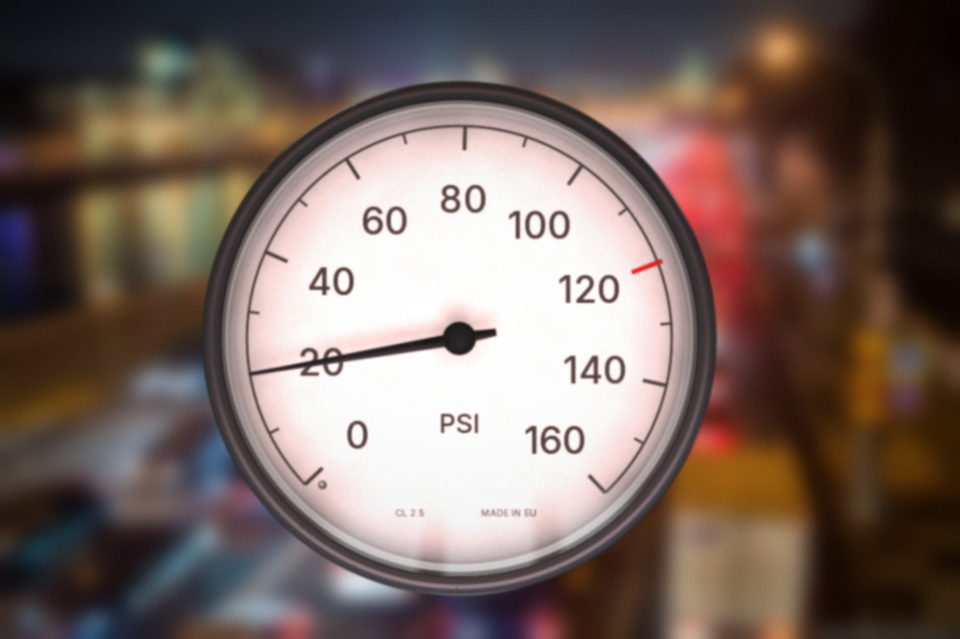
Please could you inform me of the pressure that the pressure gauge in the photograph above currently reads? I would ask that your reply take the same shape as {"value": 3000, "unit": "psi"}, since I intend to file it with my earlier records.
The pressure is {"value": 20, "unit": "psi"}
